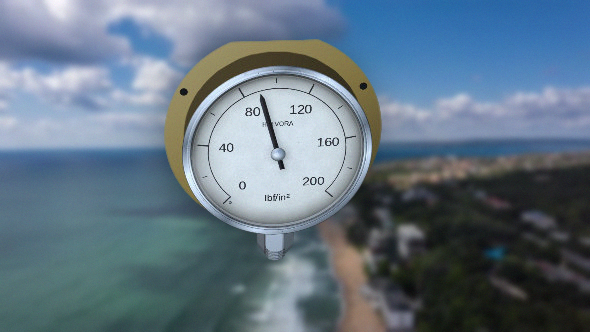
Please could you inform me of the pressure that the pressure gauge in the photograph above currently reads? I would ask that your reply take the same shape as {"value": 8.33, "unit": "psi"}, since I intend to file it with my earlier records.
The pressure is {"value": 90, "unit": "psi"}
